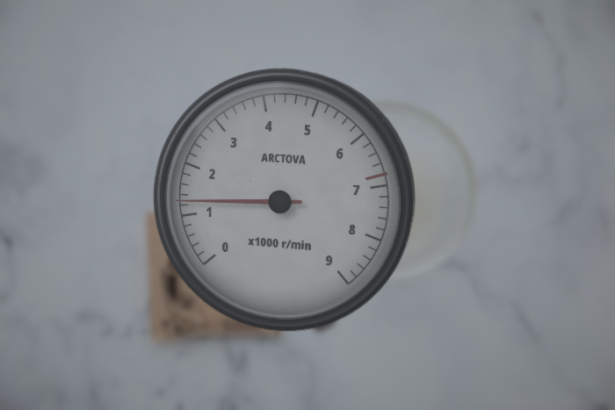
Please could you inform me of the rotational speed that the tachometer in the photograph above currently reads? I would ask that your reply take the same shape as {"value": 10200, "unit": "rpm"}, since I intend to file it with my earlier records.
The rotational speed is {"value": 1300, "unit": "rpm"}
